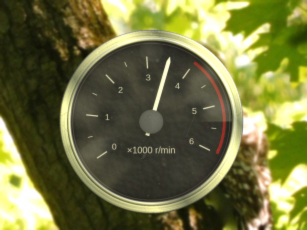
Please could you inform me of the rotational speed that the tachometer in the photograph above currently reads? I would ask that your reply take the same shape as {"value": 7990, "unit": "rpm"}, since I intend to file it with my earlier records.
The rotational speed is {"value": 3500, "unit": "rpm"}
